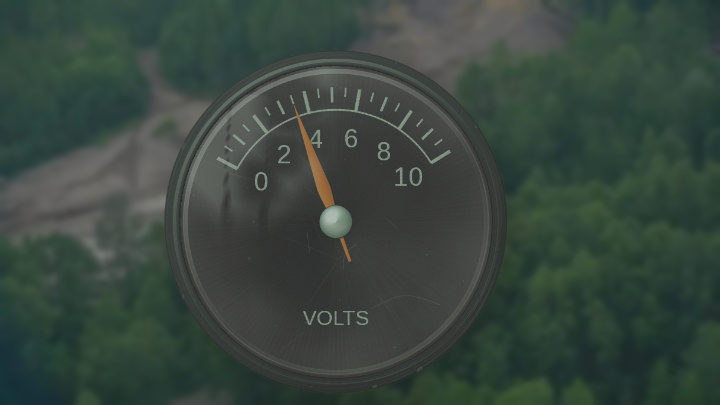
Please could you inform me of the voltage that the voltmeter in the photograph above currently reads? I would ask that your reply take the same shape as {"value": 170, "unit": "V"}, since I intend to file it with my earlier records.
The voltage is {"value": 3.5, "unit": "V"}
